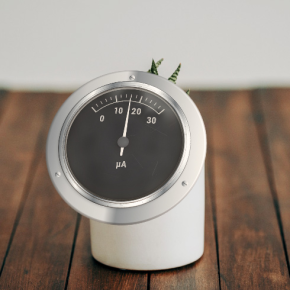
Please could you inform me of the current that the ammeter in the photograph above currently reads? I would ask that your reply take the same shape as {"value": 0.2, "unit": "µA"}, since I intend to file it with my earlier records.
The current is {"value": 16, "unit": "µA"}
